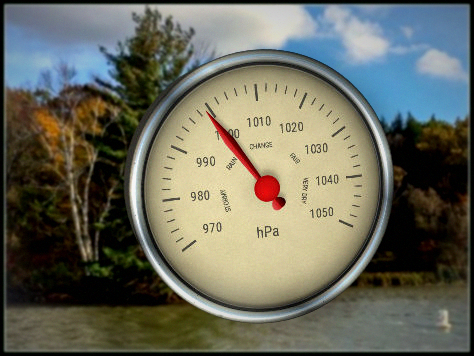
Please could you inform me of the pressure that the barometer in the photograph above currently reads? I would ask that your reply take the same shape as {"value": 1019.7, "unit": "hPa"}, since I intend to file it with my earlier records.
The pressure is {"value": 999, "unit": "hPa"}
